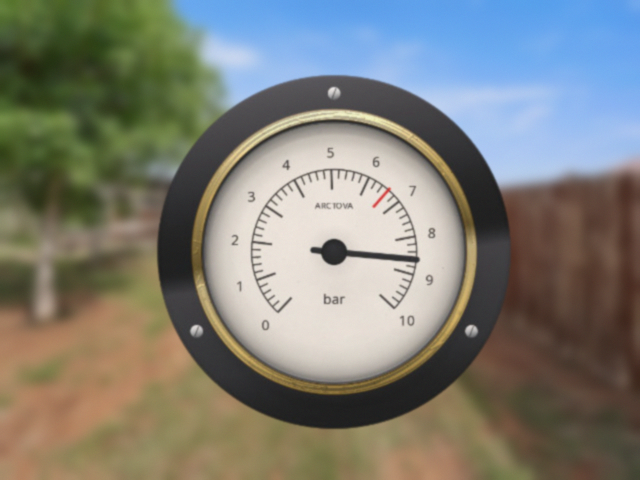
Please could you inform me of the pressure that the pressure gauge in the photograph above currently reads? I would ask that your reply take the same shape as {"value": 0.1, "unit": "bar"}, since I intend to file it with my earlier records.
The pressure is {"value": 8.6, "unit": "bar"}
